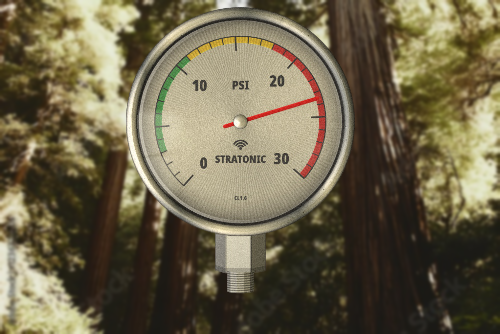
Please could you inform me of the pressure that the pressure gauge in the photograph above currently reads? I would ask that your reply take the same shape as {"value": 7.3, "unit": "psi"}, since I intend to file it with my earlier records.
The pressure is {"value": 23.5, "unit": "psi"}
